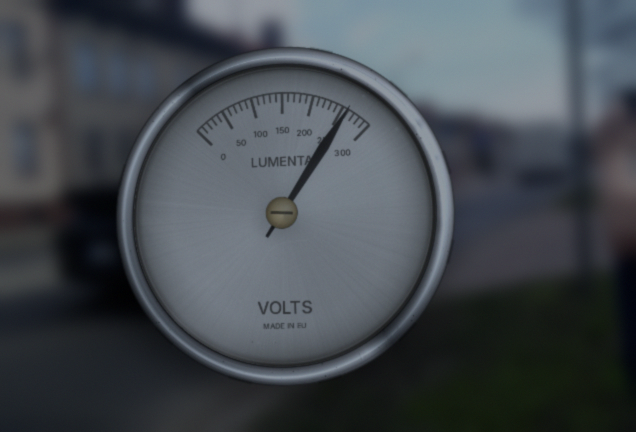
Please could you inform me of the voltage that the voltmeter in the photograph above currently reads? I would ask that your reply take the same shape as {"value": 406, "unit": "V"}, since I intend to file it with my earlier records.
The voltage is {"value": 260, "unit": "V"}
